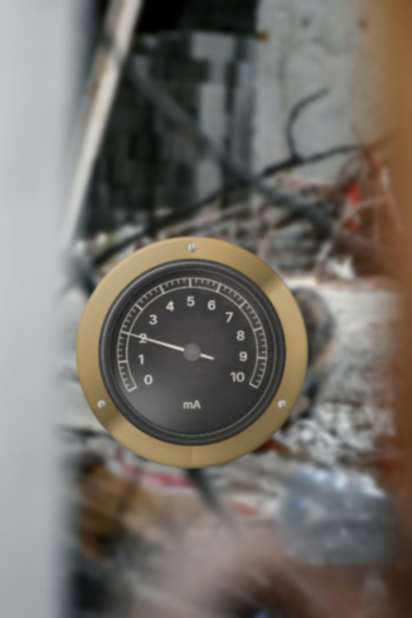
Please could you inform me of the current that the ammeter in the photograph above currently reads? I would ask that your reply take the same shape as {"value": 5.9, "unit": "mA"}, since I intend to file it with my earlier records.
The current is {"value": 2, "unit": "mA"}
